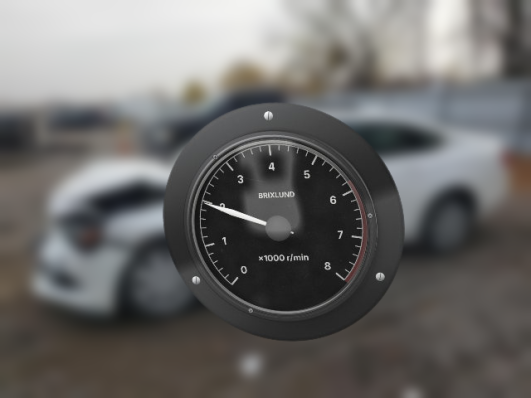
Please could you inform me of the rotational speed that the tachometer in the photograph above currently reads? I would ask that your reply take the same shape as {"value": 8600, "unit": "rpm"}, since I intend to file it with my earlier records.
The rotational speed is {"value": 2000, "unit": "rpm"}
